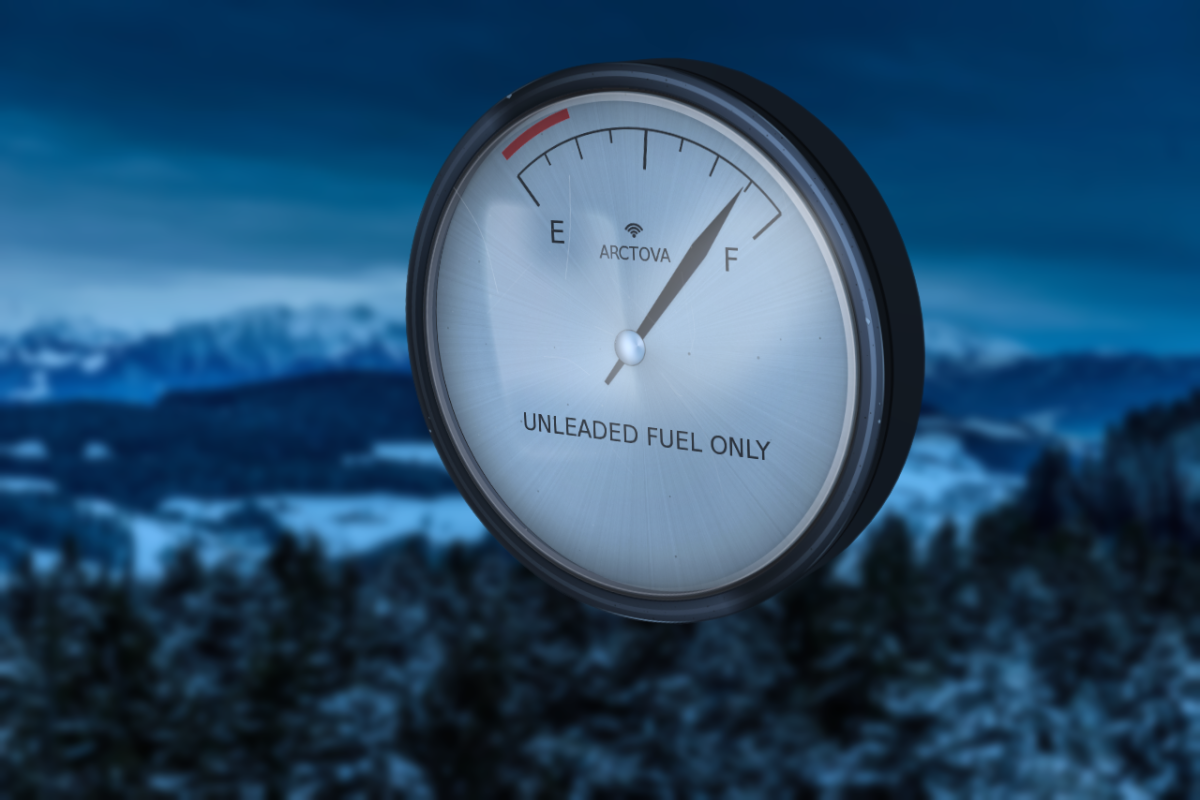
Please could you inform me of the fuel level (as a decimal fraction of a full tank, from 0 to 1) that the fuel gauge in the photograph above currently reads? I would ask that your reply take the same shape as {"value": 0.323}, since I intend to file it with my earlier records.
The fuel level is {"value": 0.875}
